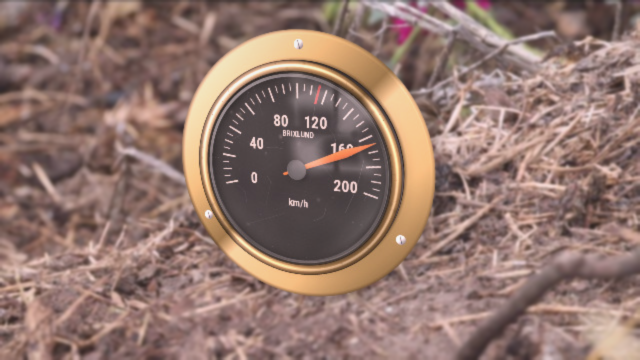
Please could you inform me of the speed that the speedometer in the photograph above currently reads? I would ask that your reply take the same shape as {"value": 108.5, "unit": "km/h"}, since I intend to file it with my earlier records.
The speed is {"value": 165, "unit": "km/h"}
